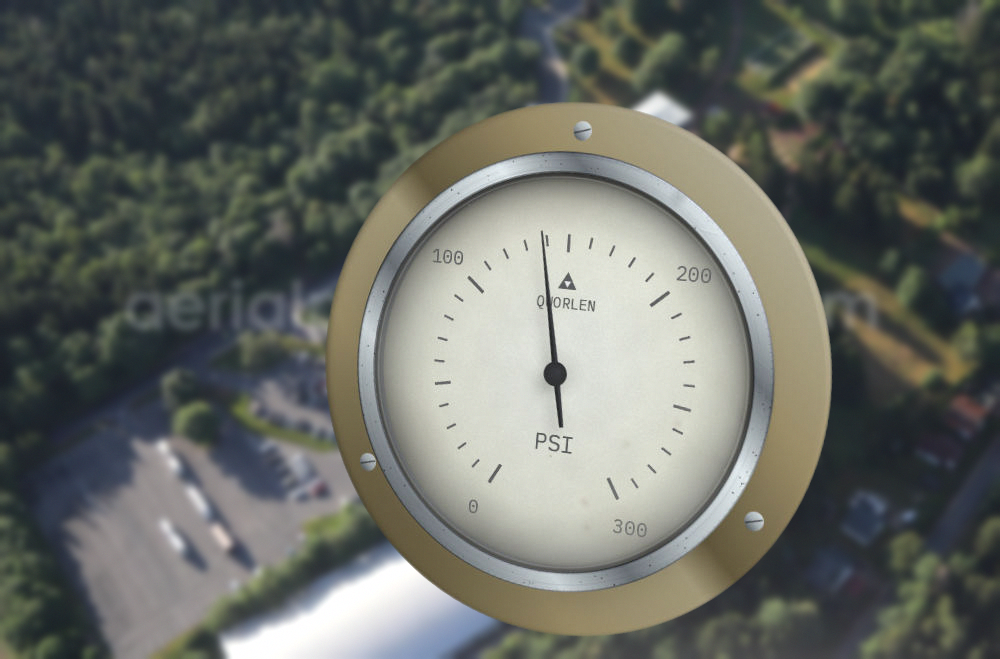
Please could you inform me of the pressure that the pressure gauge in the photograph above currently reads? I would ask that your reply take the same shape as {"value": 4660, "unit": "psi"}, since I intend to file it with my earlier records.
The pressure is {"value": 140, "unit": "psi"}
